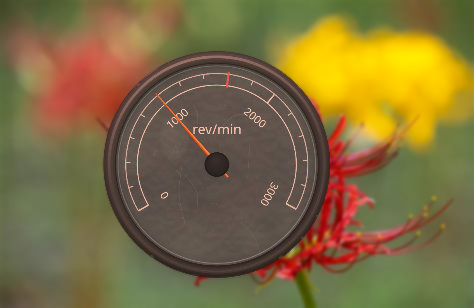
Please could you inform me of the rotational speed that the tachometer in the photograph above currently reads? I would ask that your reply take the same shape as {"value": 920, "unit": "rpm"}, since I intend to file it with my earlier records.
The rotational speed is {"value": 1000, "unit": "rpm"}
